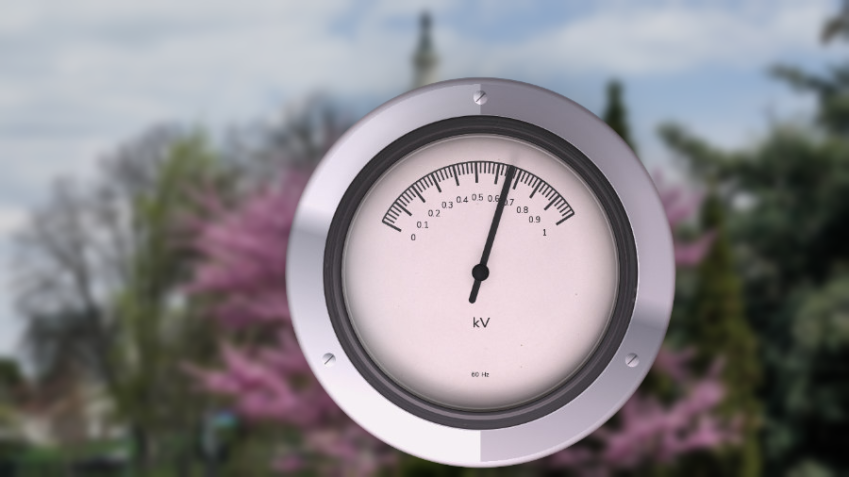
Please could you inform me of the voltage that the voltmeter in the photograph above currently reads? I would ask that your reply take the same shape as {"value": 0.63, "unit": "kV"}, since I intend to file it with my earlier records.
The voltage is {"value": 0.66, "unit": "kV"}
